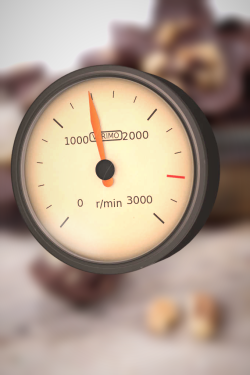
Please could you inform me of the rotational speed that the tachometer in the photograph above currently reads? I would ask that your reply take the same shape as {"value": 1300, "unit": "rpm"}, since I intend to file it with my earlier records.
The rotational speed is {"value": 1400, "unit": "rpm"}
